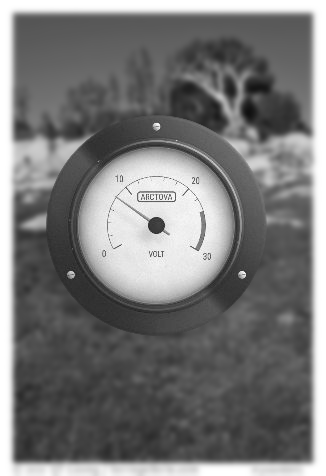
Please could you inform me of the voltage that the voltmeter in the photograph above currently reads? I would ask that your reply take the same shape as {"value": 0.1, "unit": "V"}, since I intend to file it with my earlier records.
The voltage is {"value": 8, "unit": "V"}
